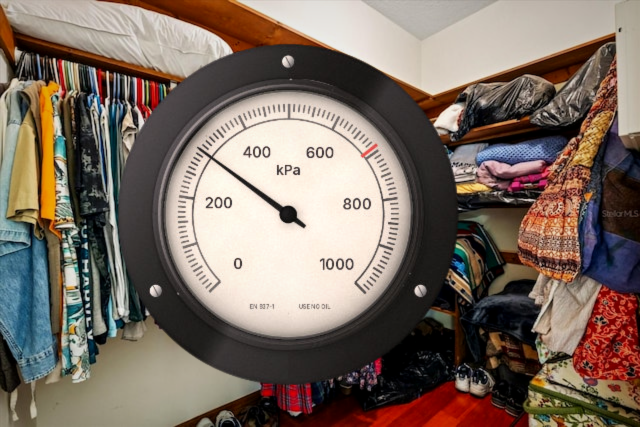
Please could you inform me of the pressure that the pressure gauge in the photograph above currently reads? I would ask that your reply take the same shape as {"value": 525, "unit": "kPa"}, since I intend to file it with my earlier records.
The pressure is {"value": 300, "unit": "kPa"}
